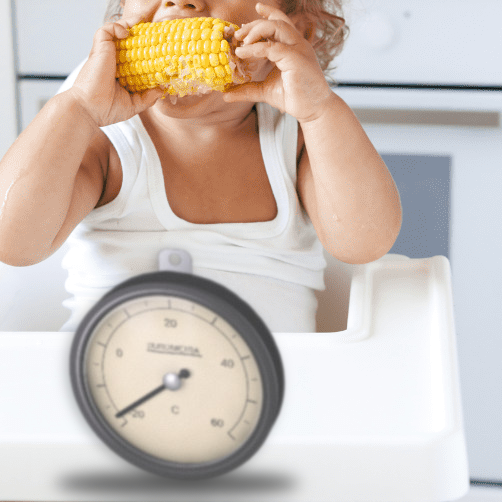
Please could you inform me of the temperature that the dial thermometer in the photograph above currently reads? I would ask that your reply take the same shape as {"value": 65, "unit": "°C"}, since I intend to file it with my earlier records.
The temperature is {"value": -17.5, "unit": "°C"}
